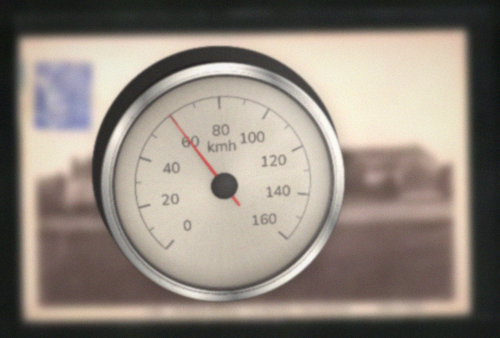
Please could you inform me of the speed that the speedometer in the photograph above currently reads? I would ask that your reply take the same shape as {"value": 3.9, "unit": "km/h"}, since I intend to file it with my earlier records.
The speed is {"value": 60, "unit": "km/h"}
